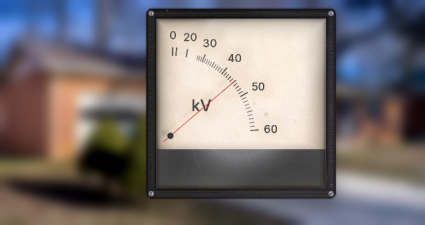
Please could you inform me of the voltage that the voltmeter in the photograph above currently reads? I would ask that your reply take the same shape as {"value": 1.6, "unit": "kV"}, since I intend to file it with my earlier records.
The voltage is {"value": 45, "unit": "kV"}
